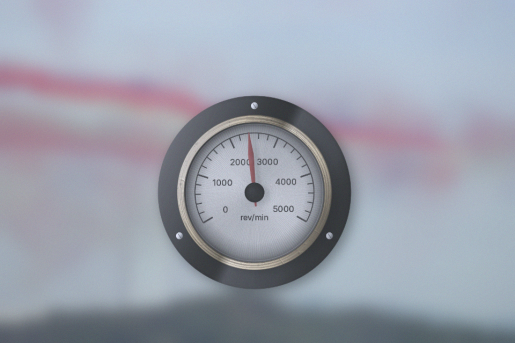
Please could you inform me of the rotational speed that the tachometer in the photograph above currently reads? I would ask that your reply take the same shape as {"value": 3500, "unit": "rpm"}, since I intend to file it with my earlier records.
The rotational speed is {"value": 2400, "unit": "rpm"}
